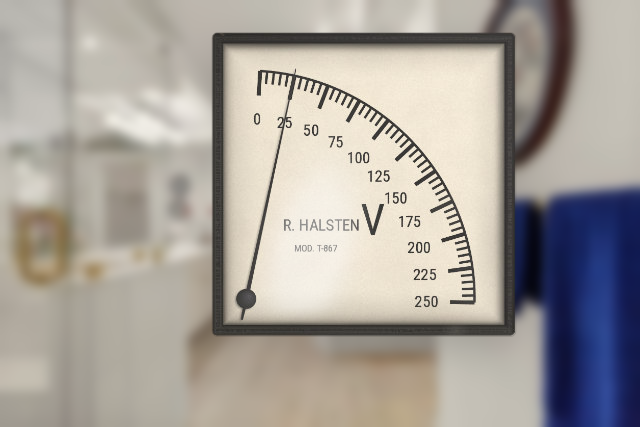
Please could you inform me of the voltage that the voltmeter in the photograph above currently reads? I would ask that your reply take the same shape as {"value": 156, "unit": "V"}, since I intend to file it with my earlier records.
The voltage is {"value": 25, "unit": "V"}
